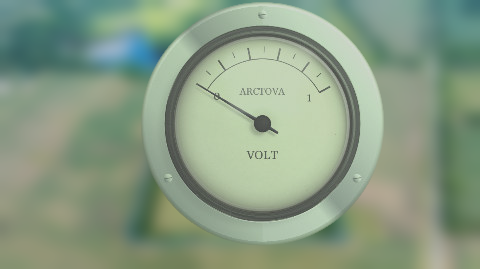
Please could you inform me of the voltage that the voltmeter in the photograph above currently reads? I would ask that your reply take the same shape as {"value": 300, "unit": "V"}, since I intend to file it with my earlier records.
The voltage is {"value": 0, "unit": "V"}
